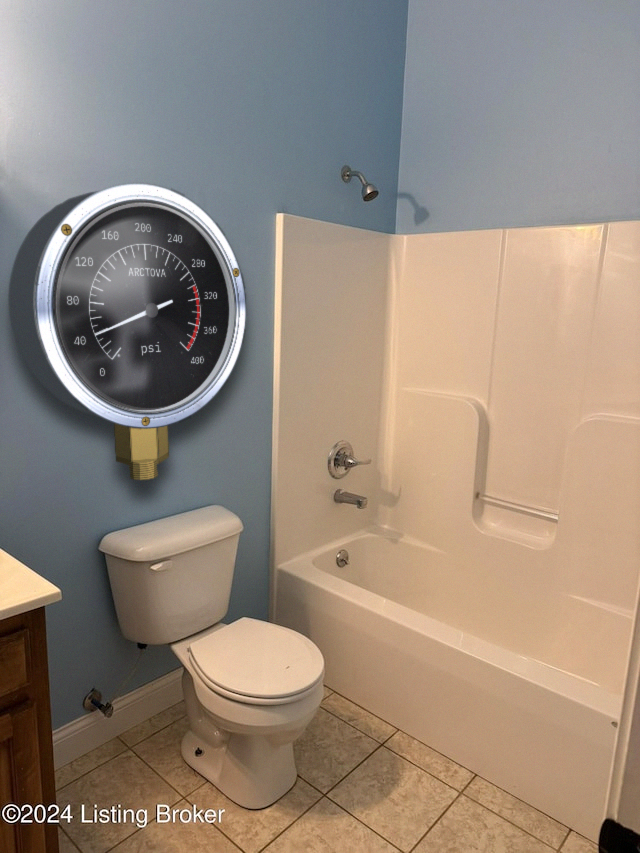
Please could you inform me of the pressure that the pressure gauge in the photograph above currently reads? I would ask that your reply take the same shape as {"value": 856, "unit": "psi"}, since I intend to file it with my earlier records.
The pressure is {"value": 40, "unit": "psi"}
